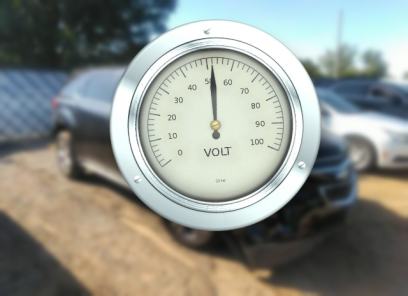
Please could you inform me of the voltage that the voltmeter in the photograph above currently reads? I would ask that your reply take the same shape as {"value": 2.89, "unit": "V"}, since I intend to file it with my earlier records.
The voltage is {"value": 52, "unit": "V"}
